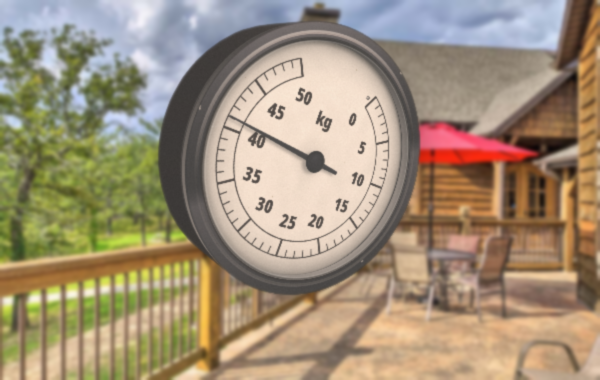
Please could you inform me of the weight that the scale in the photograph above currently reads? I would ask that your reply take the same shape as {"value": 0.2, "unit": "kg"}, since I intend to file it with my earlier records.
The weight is {"value": 41, "unit": "kg"}
